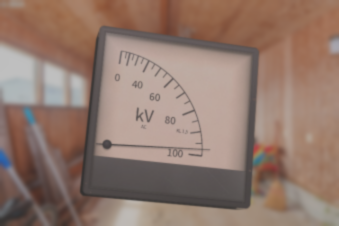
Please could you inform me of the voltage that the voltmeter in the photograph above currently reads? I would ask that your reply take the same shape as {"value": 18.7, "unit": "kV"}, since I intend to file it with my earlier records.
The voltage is {"value": 97.5, "unit": "kV"}
